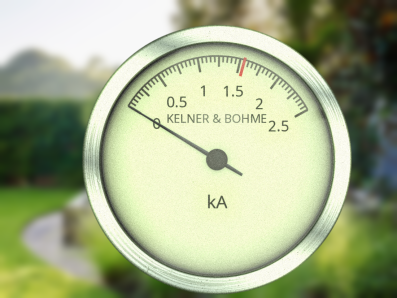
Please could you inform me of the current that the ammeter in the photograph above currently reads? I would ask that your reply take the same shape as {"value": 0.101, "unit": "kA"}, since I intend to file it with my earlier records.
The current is {"value": 0, "unit": "kA"}
